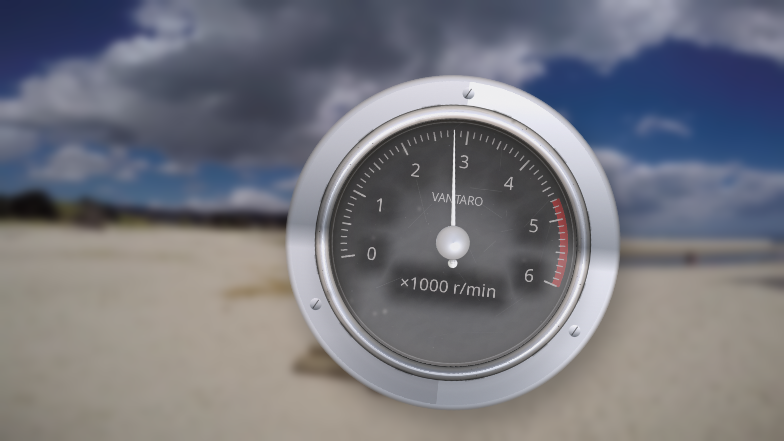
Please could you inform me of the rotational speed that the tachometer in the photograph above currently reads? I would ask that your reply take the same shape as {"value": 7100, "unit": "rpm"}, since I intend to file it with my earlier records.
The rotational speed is {"value": 2800, "unit": "rpm"}
